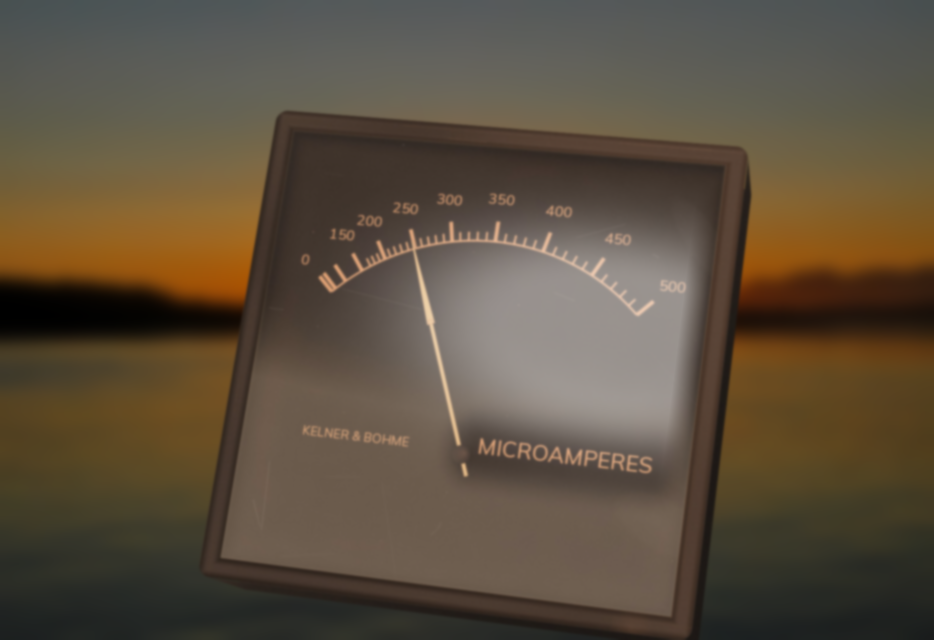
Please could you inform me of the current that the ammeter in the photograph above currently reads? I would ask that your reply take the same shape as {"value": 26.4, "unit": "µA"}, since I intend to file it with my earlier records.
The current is {"value": 250, "unit": "µA"}
